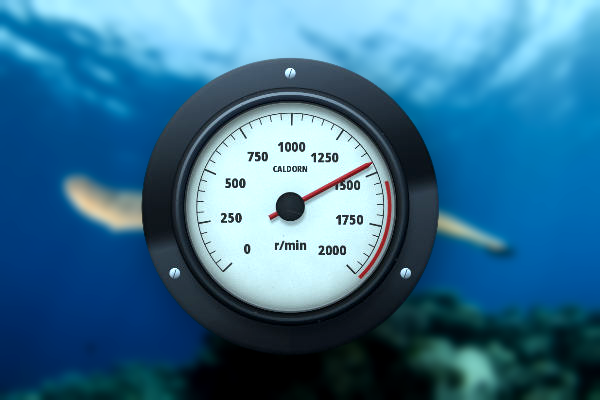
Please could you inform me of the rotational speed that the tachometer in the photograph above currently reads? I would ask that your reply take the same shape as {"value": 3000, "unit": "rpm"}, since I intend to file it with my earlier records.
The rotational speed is {"value": 1450, "unit": "rpm"}
